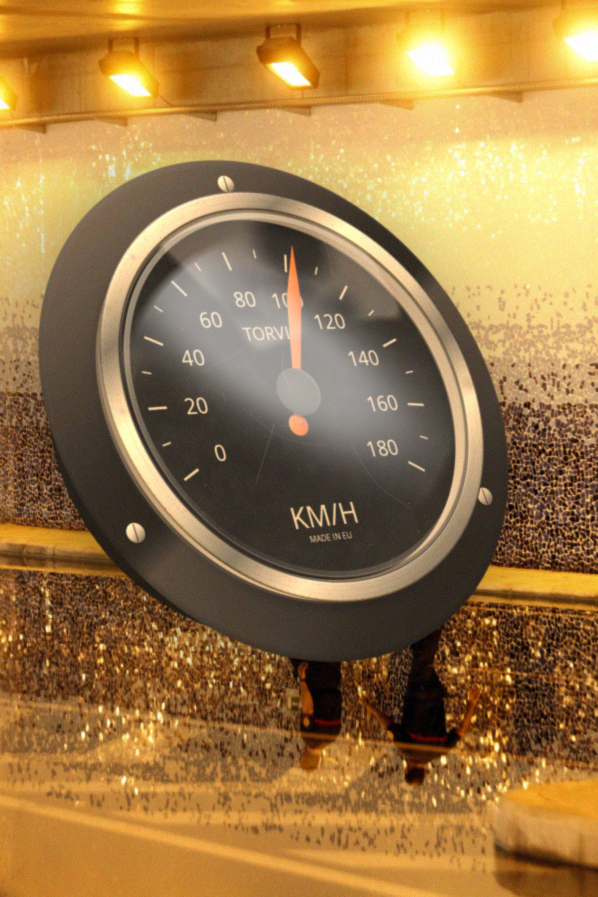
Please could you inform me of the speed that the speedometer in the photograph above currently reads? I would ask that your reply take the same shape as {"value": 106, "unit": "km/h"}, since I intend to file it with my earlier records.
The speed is {"value": 100, "unit": "km/h"}
